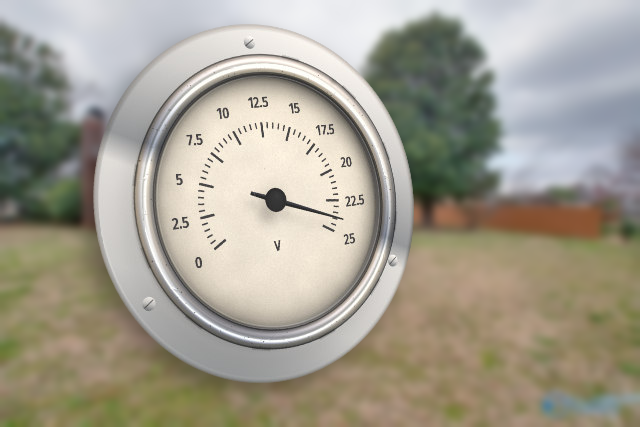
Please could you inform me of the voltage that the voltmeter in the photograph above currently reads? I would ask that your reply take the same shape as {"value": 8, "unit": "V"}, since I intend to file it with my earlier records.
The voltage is {"value": 24, "unit": "V"}
